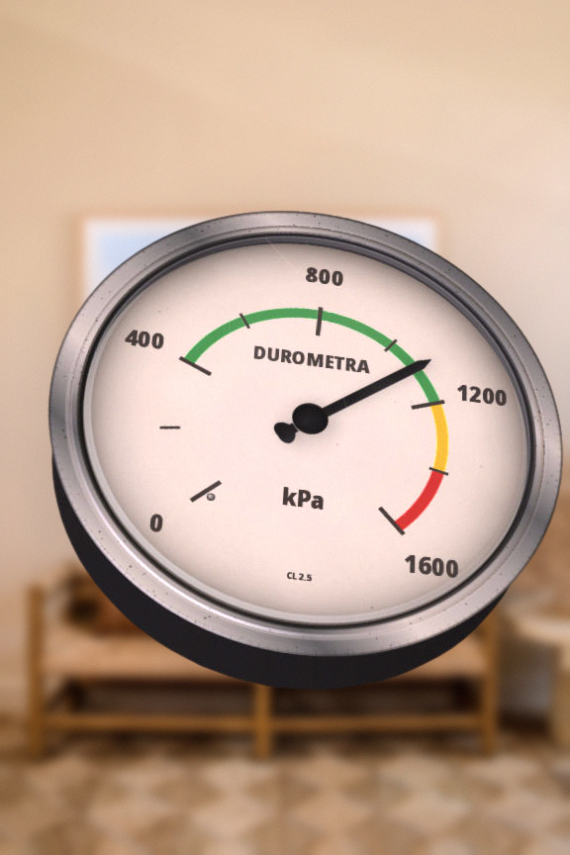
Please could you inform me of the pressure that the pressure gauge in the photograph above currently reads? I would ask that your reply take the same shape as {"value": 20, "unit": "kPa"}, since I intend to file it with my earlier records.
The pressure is {"value": 1100, "unit": "kPa"}
